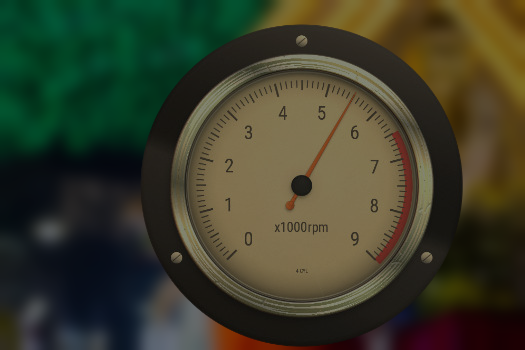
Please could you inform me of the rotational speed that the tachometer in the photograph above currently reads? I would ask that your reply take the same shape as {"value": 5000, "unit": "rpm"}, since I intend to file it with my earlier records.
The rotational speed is {"value": 5500, "unit": "rpm"}
